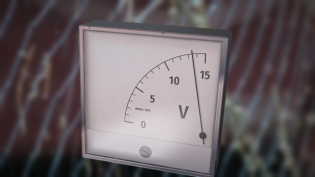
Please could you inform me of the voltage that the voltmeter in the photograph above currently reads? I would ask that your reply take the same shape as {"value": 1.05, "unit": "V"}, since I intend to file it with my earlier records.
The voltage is {"value": 13.5, "unit": "V"}
